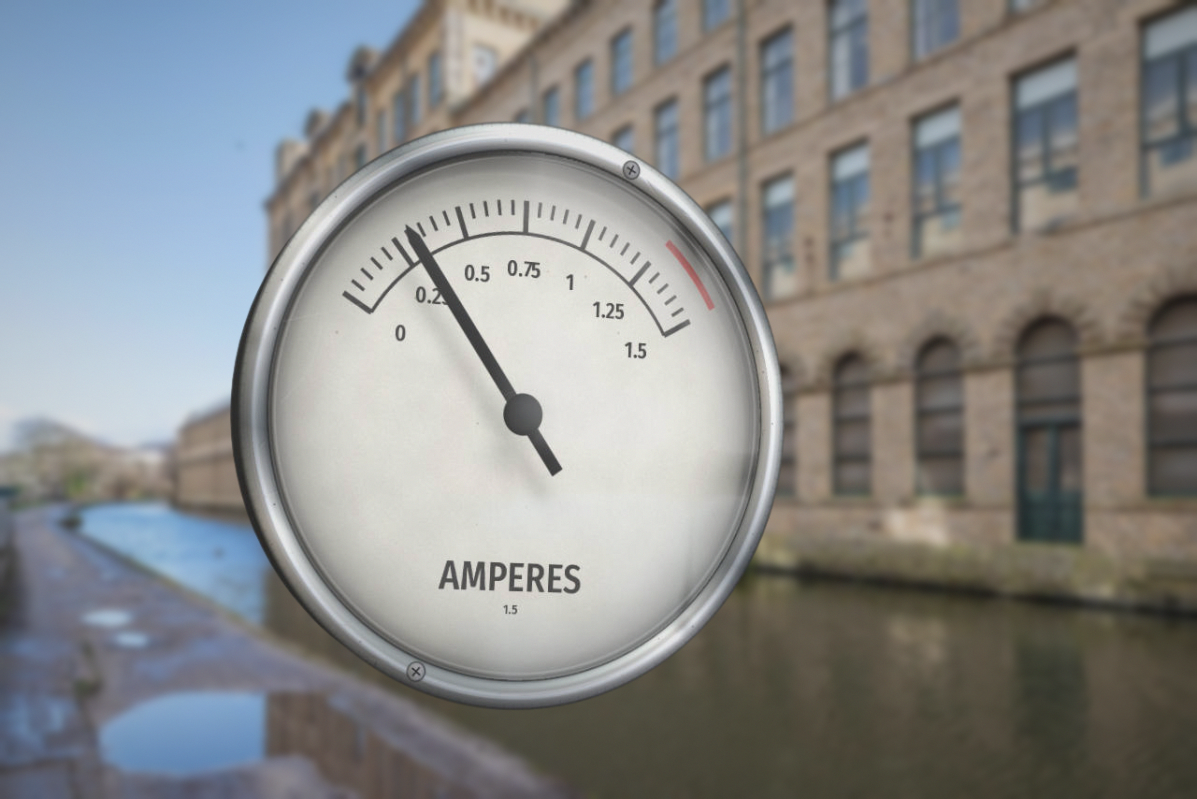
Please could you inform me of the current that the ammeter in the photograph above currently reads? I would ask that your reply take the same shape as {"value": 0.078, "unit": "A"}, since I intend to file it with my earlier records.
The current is {"value": 0.3, "unit": "A"}
